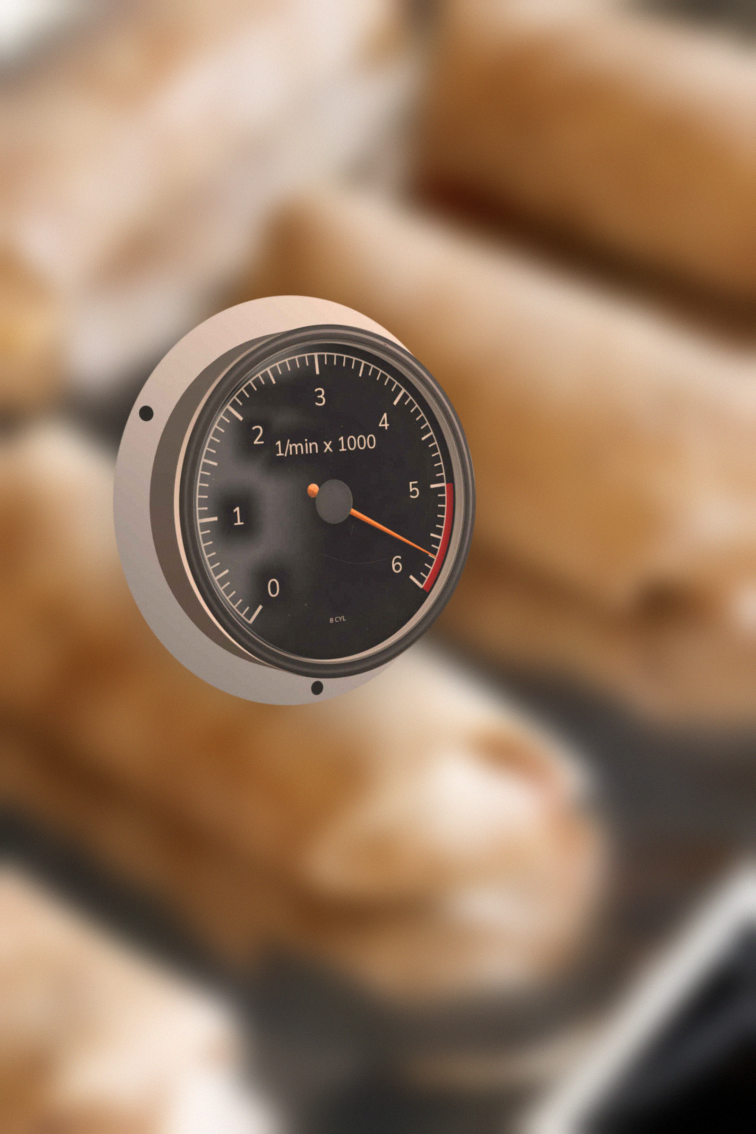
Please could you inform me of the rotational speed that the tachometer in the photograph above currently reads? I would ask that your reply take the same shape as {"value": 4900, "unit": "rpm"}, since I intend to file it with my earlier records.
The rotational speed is {"value": 5700, "unit": "rpm"}
